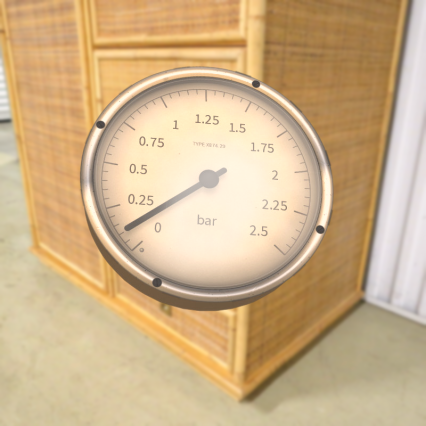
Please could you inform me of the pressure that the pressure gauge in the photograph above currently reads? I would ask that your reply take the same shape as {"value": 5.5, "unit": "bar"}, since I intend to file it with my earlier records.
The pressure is {"value": 0.1, "unit": "bar"}
